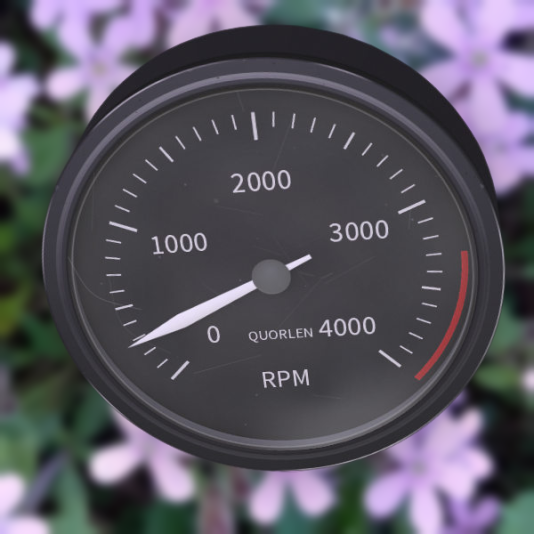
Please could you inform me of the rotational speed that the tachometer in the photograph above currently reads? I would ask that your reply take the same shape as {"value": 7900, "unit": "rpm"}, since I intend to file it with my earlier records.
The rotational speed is {"value": 300, "unit": "rpm"}
